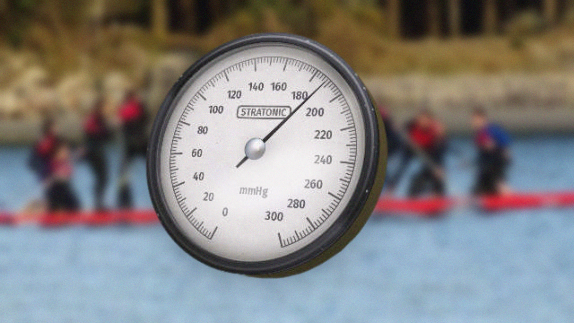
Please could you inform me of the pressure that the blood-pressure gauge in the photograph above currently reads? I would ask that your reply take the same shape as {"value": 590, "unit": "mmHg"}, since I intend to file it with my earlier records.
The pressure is {"value": 190, "unit": "mmHg"}
